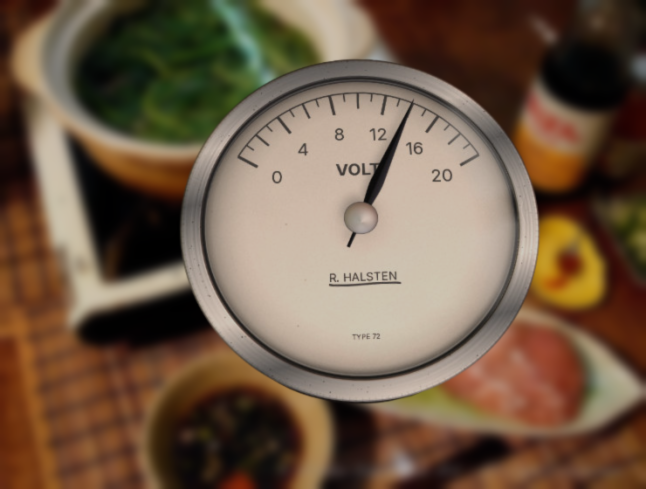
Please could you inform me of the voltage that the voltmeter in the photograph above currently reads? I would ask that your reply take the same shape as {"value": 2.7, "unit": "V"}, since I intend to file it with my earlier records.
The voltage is {"value": 14, "unit": "V"}
